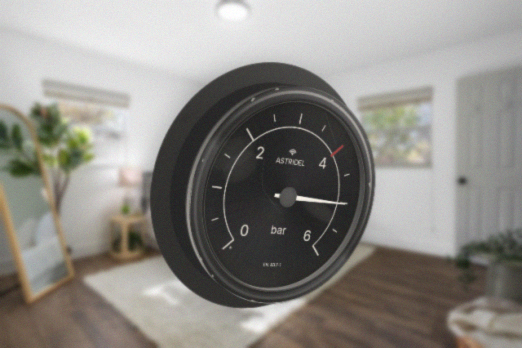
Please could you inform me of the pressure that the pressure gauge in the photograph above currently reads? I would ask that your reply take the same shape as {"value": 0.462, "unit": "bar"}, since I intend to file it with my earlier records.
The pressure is {"value": 5, "unit": "bar"}
